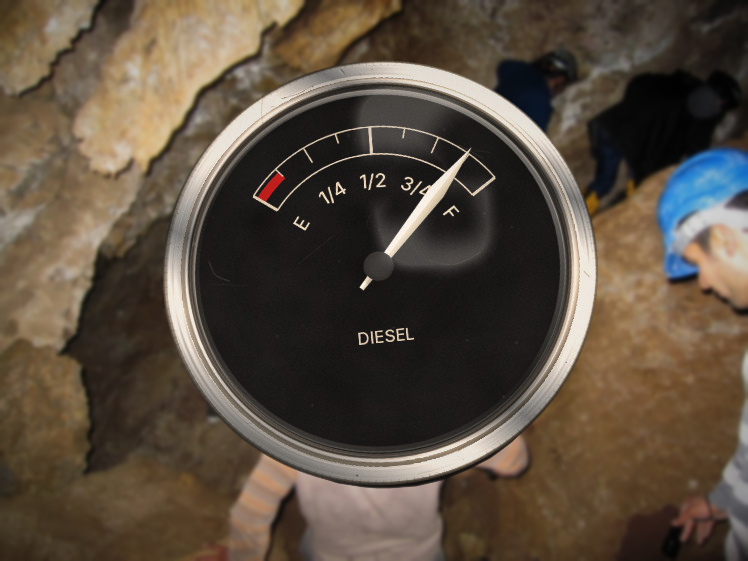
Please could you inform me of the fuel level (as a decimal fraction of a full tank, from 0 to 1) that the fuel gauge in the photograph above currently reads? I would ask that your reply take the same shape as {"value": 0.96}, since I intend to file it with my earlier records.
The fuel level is {"value": 0.875}
